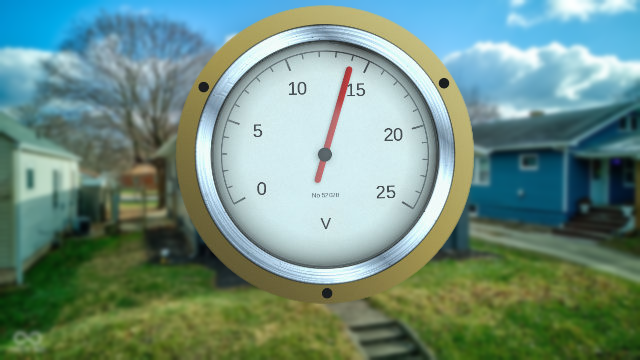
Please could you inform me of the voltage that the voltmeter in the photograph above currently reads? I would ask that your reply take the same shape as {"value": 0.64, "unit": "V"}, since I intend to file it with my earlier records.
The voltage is {"value": 14, "unit": "V"}
